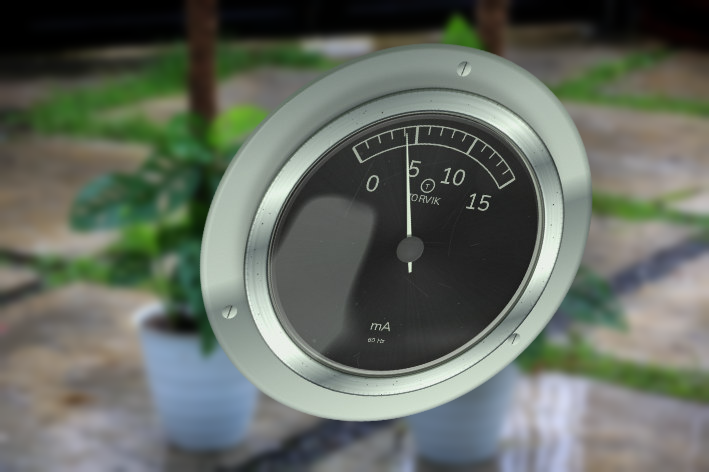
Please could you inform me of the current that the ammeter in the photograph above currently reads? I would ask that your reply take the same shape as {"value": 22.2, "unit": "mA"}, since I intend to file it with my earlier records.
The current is {"value": 4, "unit": "mA"}
